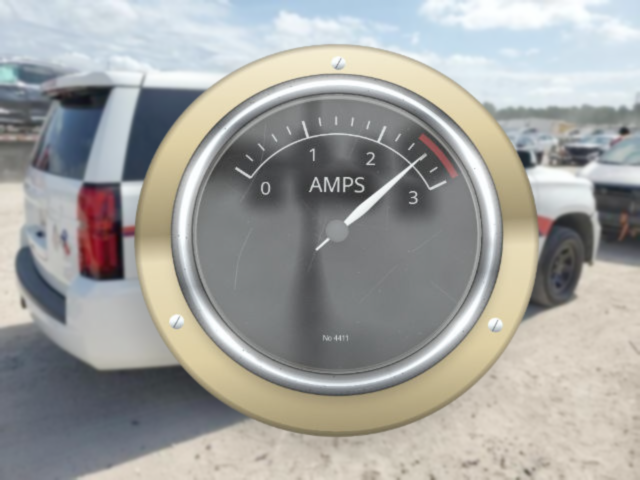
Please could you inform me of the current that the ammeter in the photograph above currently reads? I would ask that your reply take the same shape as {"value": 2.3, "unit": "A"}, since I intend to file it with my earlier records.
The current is {"value": 2.6, "unit": "A"}
